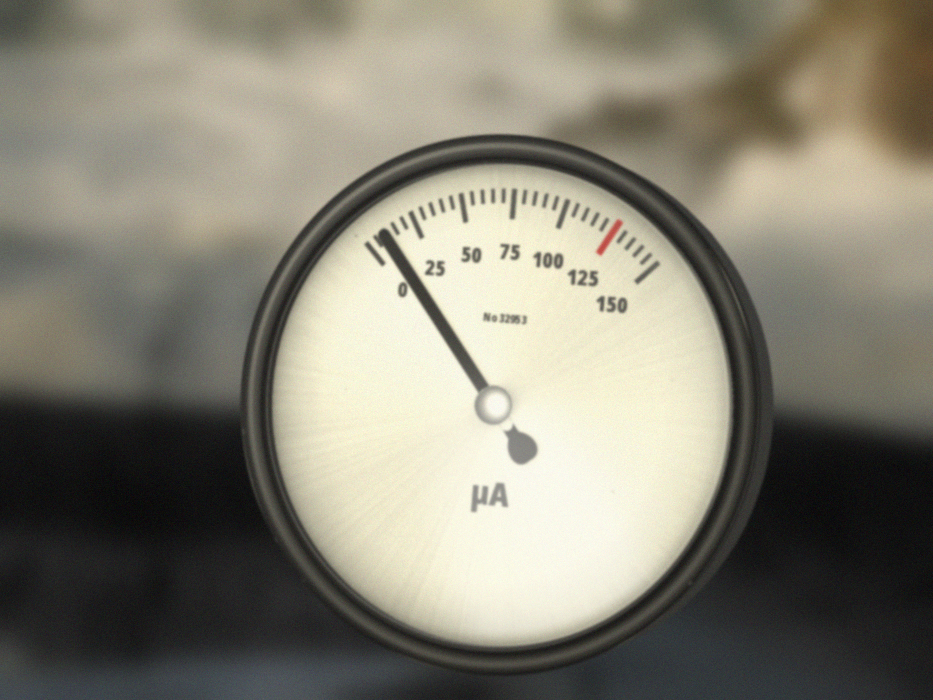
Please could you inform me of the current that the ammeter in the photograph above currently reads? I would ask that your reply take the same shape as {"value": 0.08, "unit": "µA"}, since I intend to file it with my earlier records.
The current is {"value": 10, "unit": "µA"}
